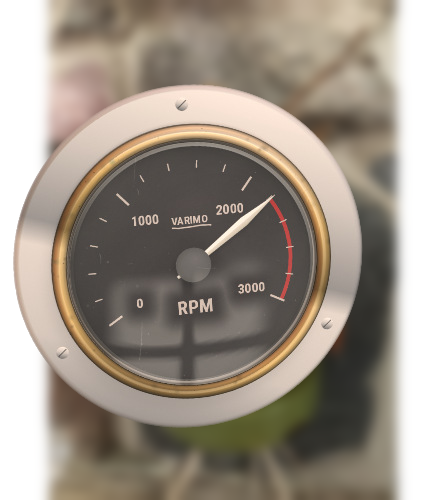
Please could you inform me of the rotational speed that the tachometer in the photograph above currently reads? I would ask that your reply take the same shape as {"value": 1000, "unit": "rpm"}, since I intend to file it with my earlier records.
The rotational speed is {"value": 2200, "unit": "rpm"}
